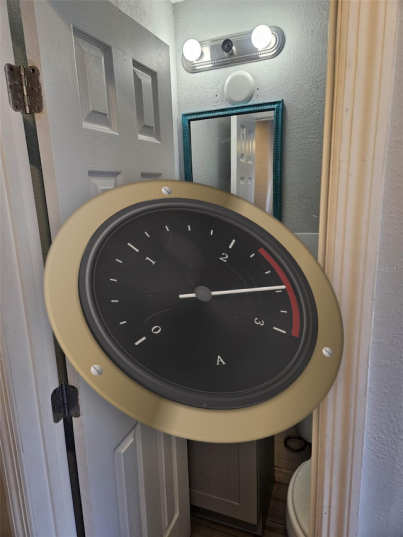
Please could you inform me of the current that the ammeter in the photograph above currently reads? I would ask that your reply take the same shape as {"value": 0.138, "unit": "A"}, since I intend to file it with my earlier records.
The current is {"value": 2.6, "unit": "A"}
